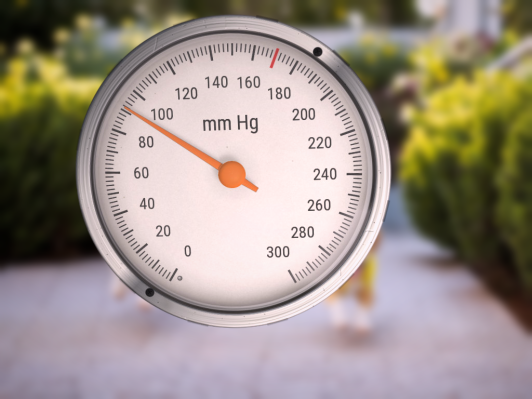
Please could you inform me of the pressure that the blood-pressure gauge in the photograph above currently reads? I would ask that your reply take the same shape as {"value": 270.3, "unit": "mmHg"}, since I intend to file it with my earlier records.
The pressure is {"value": 92, "unit": "mmHg"}
